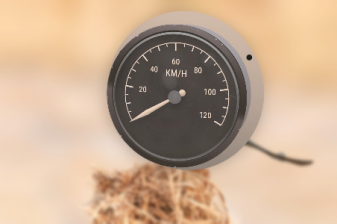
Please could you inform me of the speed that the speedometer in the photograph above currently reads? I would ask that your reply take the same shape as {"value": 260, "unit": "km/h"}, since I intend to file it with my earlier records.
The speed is {"value": 0, "unit": "km/h"}
